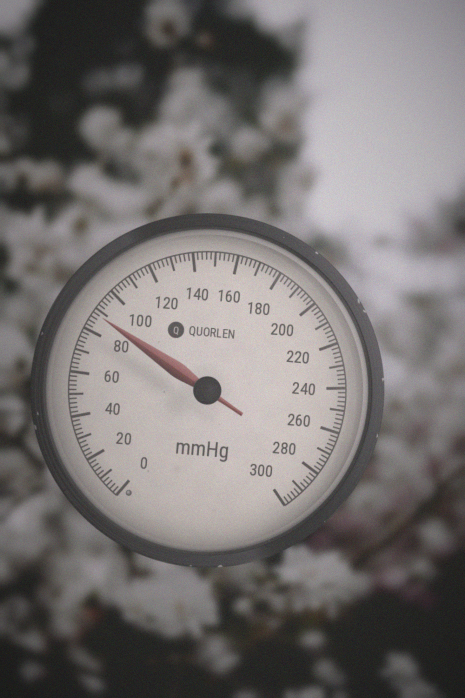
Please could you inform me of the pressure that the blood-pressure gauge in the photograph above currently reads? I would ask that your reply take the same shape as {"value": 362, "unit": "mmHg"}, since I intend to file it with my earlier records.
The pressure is {"value": 88, "unit": "mmHg"}
